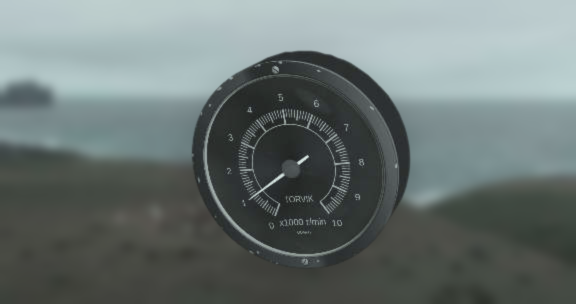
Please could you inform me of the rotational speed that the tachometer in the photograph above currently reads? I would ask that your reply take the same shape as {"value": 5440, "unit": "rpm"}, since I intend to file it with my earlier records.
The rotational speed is {"value": 1000, "unit": "rpm"}
